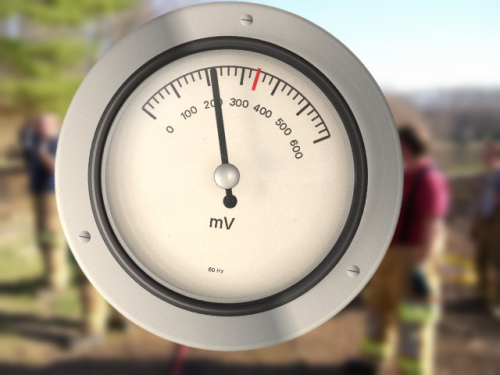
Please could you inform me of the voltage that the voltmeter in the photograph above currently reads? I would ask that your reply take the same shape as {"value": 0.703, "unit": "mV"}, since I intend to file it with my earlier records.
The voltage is {"value": 220, "unit": "mV"}
